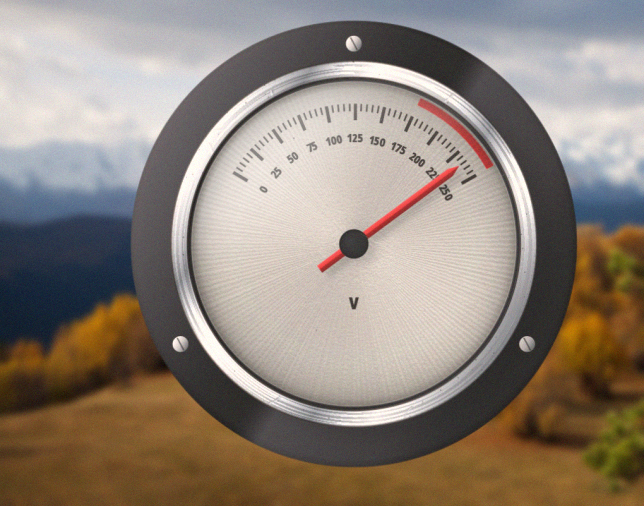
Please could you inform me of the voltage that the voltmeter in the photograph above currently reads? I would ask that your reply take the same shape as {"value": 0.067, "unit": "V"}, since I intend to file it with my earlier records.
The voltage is {"value": 235, "unit": "V"}
